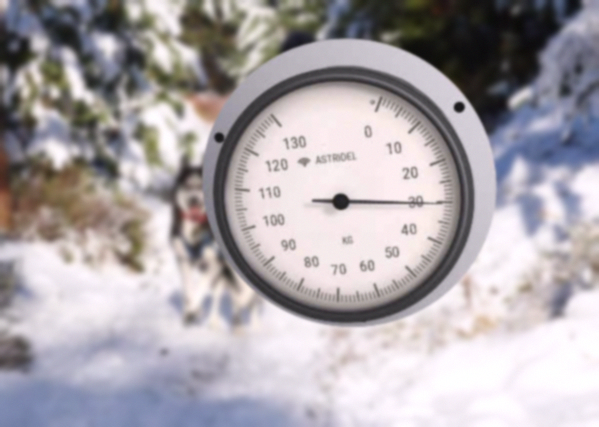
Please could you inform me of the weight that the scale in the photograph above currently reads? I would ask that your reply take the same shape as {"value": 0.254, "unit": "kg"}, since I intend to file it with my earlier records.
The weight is {"value": 30, "unit": "kg"}
